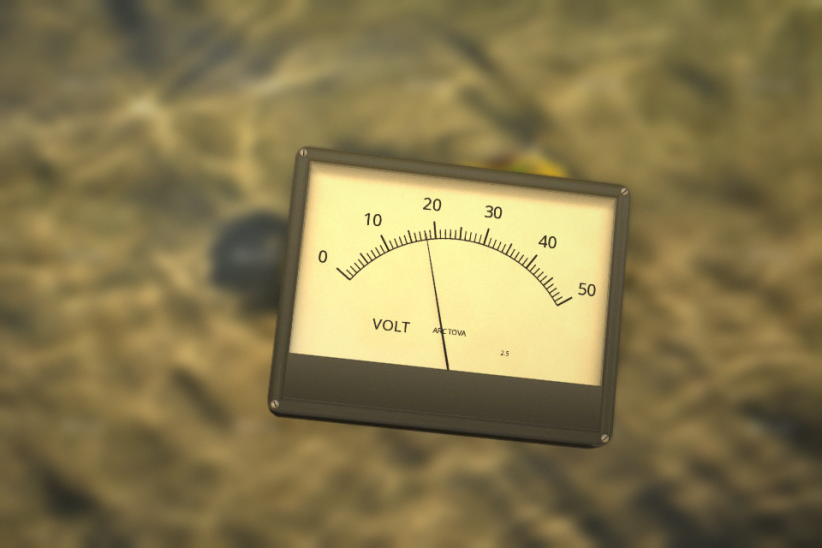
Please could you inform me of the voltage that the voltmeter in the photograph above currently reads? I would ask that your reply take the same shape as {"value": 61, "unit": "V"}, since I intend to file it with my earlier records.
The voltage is {"value": 18, "unit": "V"}
